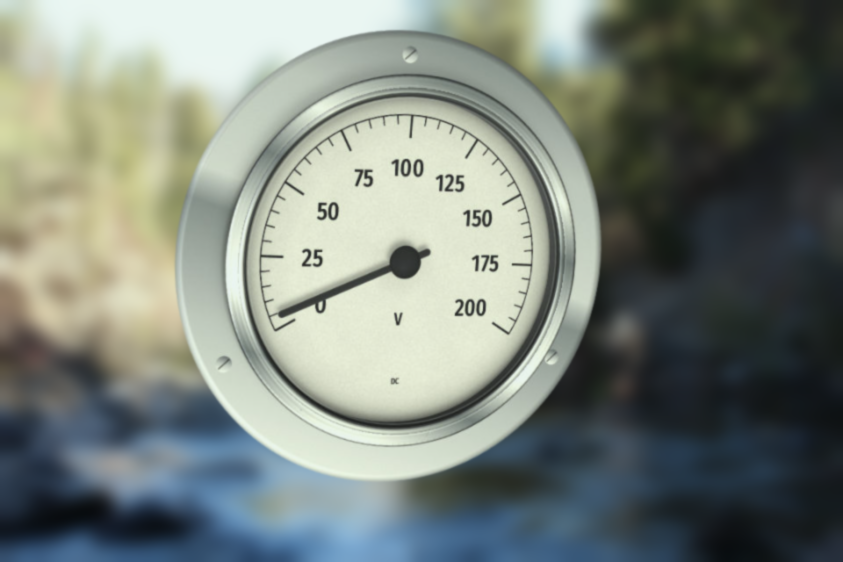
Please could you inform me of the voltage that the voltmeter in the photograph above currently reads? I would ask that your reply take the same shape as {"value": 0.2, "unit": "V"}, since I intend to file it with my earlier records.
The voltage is {"value": 5, "unit": "V"}
